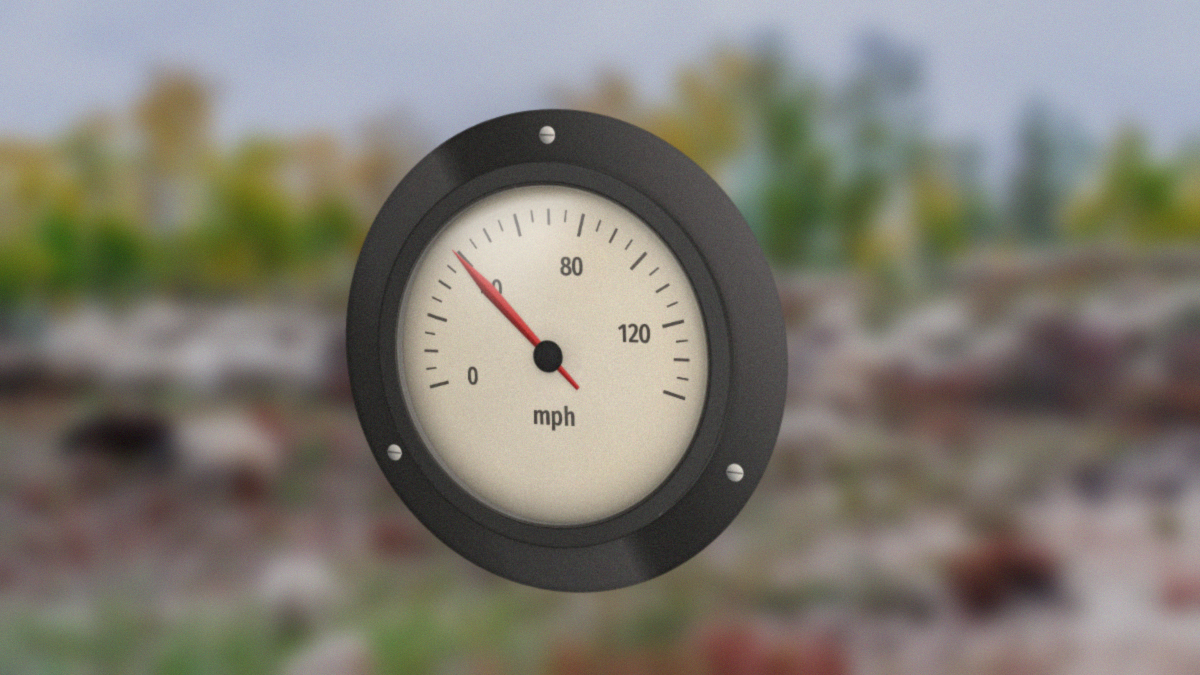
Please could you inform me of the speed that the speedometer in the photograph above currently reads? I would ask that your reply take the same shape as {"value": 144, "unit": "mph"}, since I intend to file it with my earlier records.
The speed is {"value": 40, "unit": "mph"}
